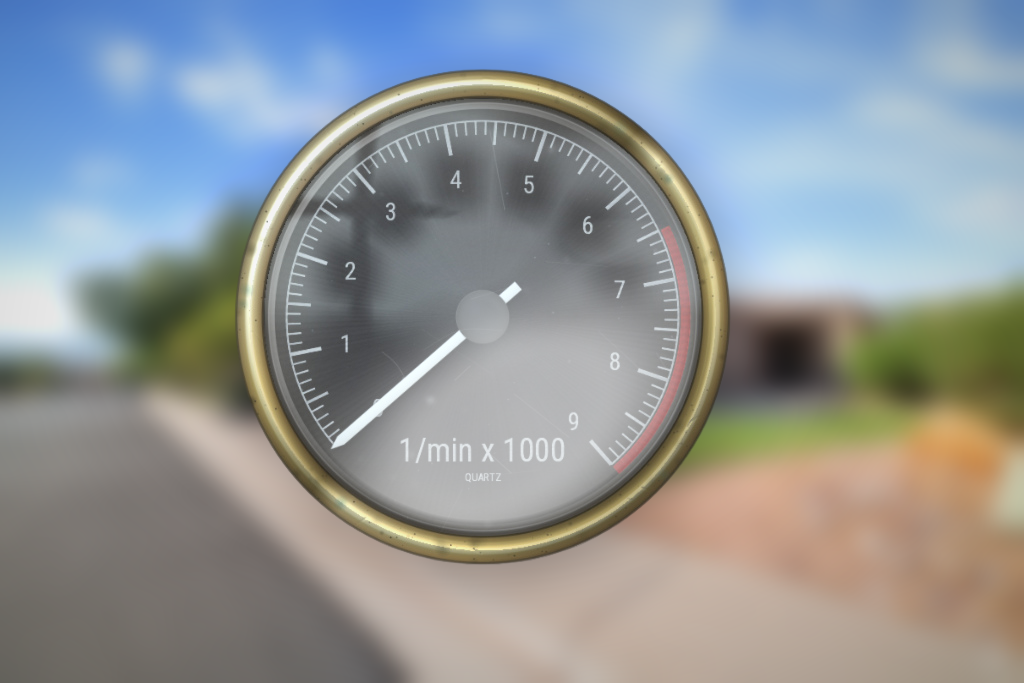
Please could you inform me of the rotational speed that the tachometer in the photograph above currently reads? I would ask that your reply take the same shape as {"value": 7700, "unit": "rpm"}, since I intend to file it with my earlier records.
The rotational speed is {"value": 0, "unit": "rpm"}
